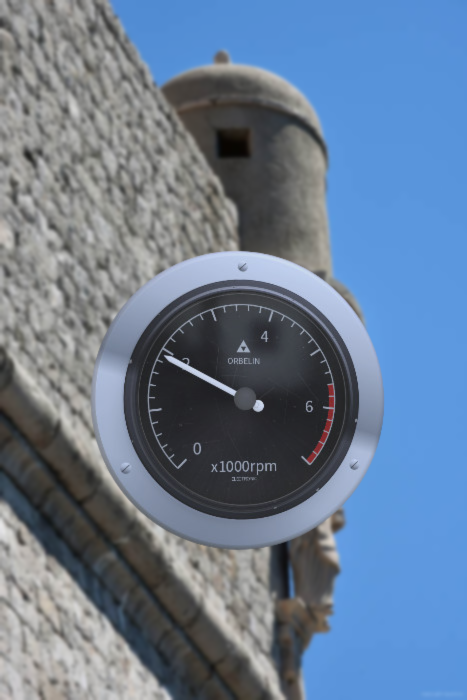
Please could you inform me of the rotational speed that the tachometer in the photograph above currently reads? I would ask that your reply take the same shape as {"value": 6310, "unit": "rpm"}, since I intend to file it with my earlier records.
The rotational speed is {"value": 1900, "unit": "rpm"}
